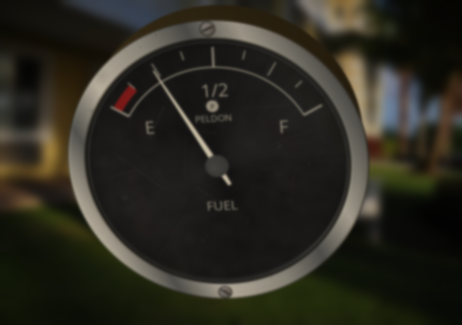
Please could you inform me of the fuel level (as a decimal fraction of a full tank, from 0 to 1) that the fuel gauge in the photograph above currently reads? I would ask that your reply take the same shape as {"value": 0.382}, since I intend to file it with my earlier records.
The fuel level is {"value": 0.25}
